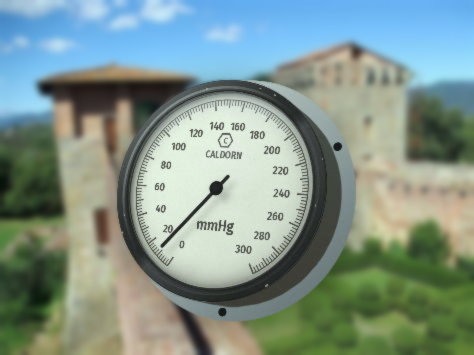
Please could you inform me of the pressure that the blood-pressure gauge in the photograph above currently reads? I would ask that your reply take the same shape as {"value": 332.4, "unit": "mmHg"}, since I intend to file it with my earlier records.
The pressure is {"value": 10, "unit": "mmHg"}
